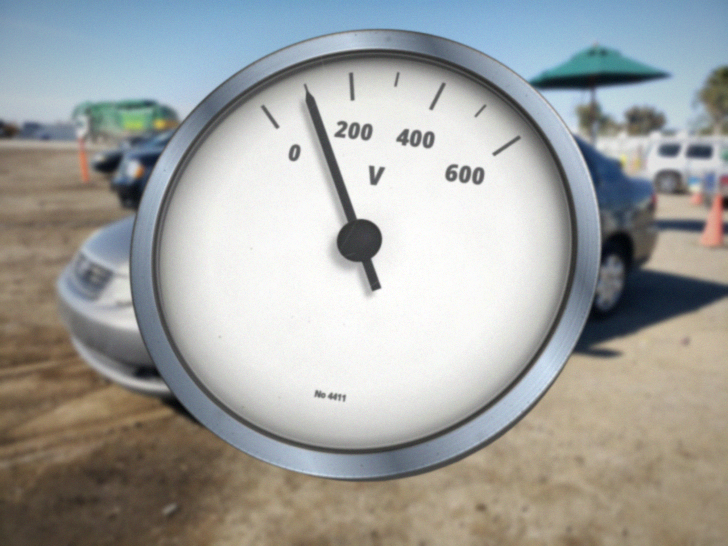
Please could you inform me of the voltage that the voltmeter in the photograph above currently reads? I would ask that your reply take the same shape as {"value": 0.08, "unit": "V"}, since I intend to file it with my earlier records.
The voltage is {"value": 100, "unit": "V"}
